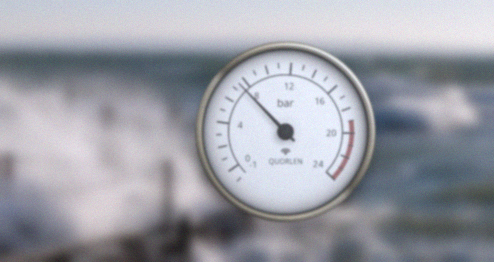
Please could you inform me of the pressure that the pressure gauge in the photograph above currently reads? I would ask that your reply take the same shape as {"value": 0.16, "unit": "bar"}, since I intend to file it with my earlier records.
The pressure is {"value": 7.5, "unit": "bar"}
